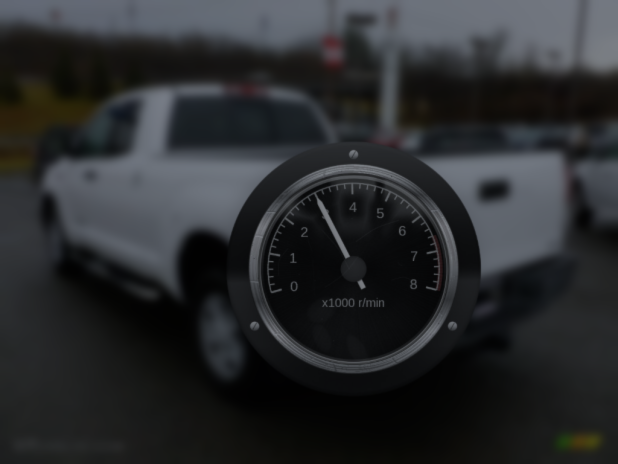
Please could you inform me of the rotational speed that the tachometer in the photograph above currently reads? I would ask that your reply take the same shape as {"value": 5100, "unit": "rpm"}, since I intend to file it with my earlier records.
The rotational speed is {"value": 3000, "unit": "rpm"}
